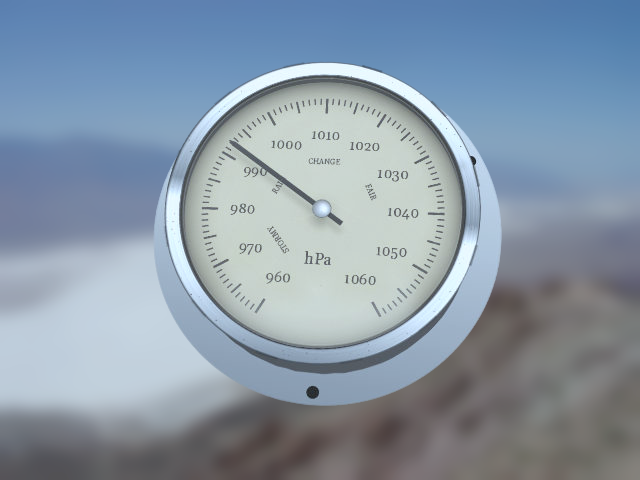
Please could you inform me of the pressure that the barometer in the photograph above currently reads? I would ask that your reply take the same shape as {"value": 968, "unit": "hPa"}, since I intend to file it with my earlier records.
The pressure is {"value": 992, "unit": "hPa"}
